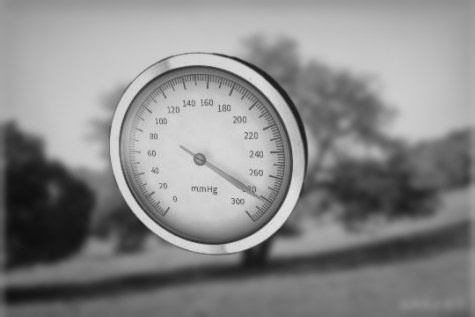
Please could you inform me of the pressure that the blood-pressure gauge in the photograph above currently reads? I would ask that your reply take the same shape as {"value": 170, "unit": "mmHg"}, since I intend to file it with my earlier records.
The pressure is {"value": 280, "unit": "mmHg"}
